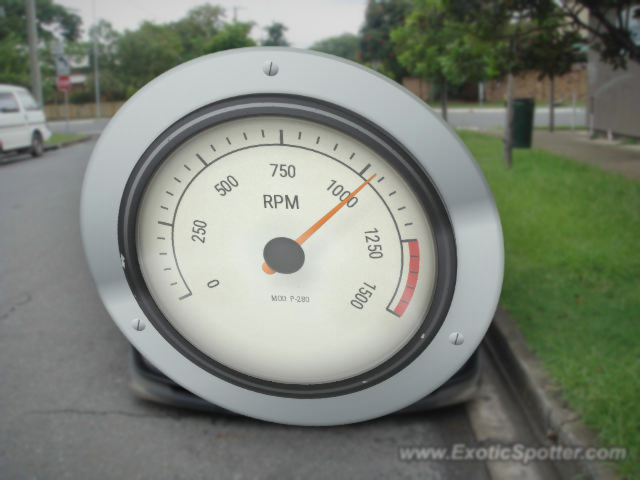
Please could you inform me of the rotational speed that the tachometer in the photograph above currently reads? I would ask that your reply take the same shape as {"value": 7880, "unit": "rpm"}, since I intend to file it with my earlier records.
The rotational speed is {"value": 1025, "unit": "rpm"}
